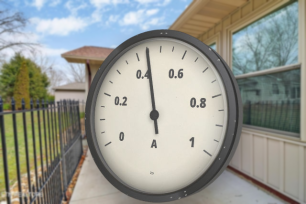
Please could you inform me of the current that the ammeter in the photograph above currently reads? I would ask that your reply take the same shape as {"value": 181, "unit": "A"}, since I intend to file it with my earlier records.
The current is {"value": 0.45, "unit": "A"}
